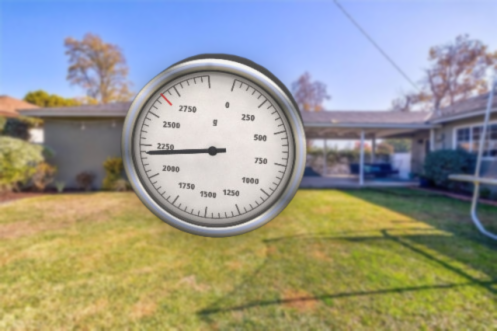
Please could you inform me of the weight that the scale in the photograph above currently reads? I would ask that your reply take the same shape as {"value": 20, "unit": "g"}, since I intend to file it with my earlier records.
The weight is {"value": 2200, "unit": "g"}
